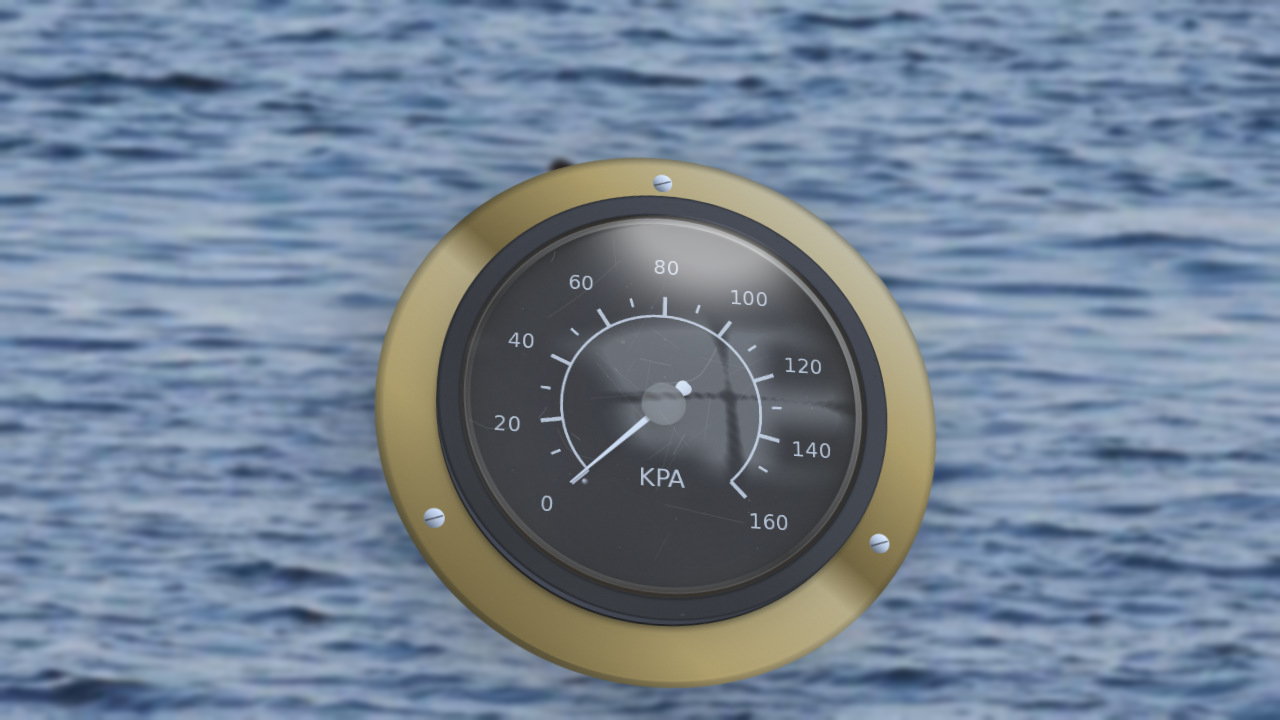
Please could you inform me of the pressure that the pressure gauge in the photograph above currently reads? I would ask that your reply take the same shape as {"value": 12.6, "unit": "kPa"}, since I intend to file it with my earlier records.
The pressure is {"value": 0, "unit": "kPa"}
